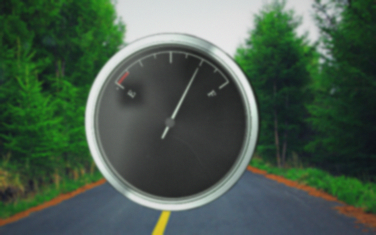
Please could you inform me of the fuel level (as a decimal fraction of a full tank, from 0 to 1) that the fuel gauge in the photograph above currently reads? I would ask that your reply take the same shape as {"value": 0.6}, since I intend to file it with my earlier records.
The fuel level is {"value": 0.75}
